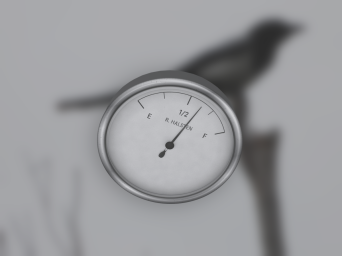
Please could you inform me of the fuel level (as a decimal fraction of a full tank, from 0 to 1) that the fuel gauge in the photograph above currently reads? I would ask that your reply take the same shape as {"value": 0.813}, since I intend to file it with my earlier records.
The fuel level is {"value": 0.625}
